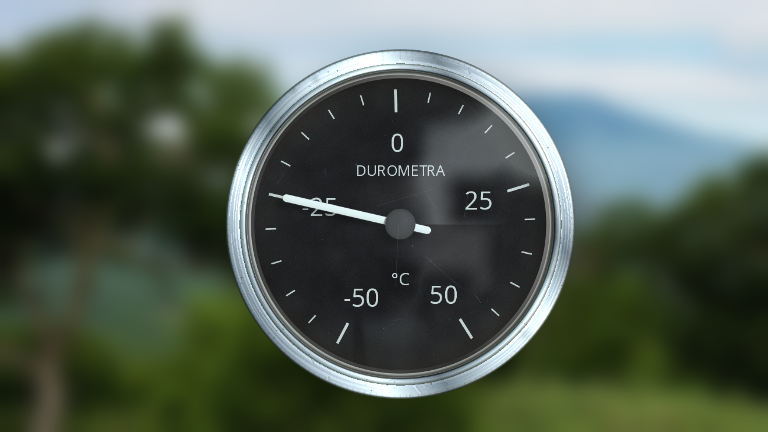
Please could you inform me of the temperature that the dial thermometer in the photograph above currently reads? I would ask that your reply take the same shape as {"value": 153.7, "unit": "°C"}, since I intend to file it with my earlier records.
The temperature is {"value": -25, "unit": "°C"}
